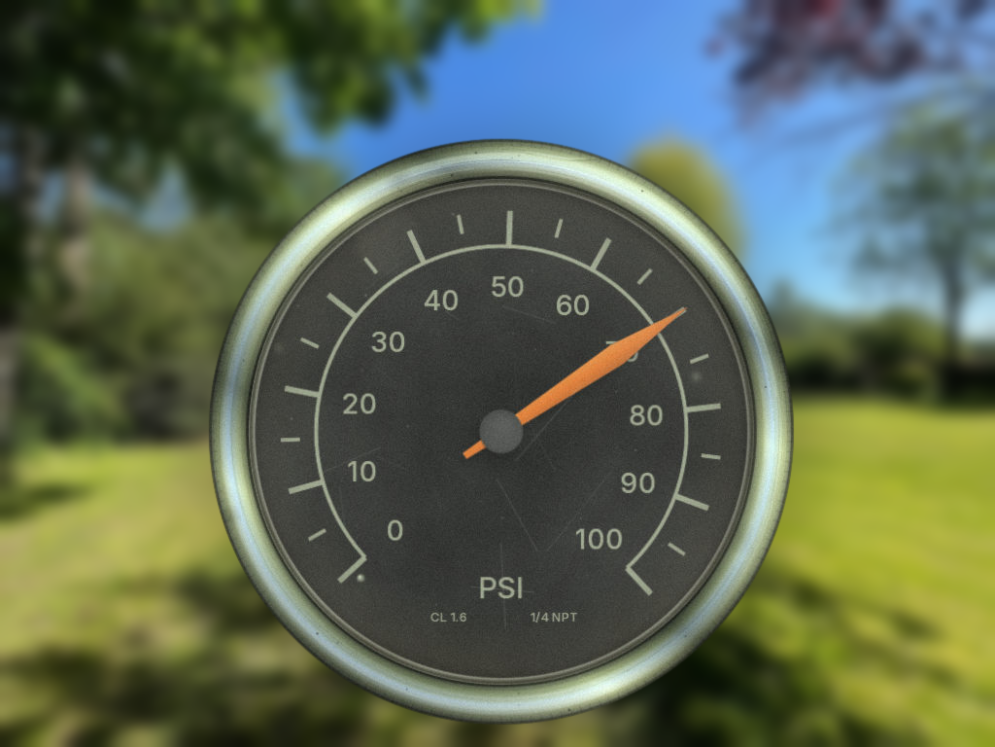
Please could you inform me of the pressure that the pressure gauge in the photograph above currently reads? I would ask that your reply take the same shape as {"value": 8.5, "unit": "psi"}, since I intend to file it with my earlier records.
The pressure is {"value": 70, "unit": "psi"}
